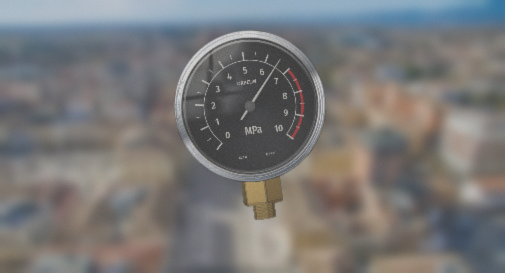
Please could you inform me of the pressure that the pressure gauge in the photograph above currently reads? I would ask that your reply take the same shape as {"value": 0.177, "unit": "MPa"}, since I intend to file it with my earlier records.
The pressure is {"value": 6.5, "unit": "MPa"}
